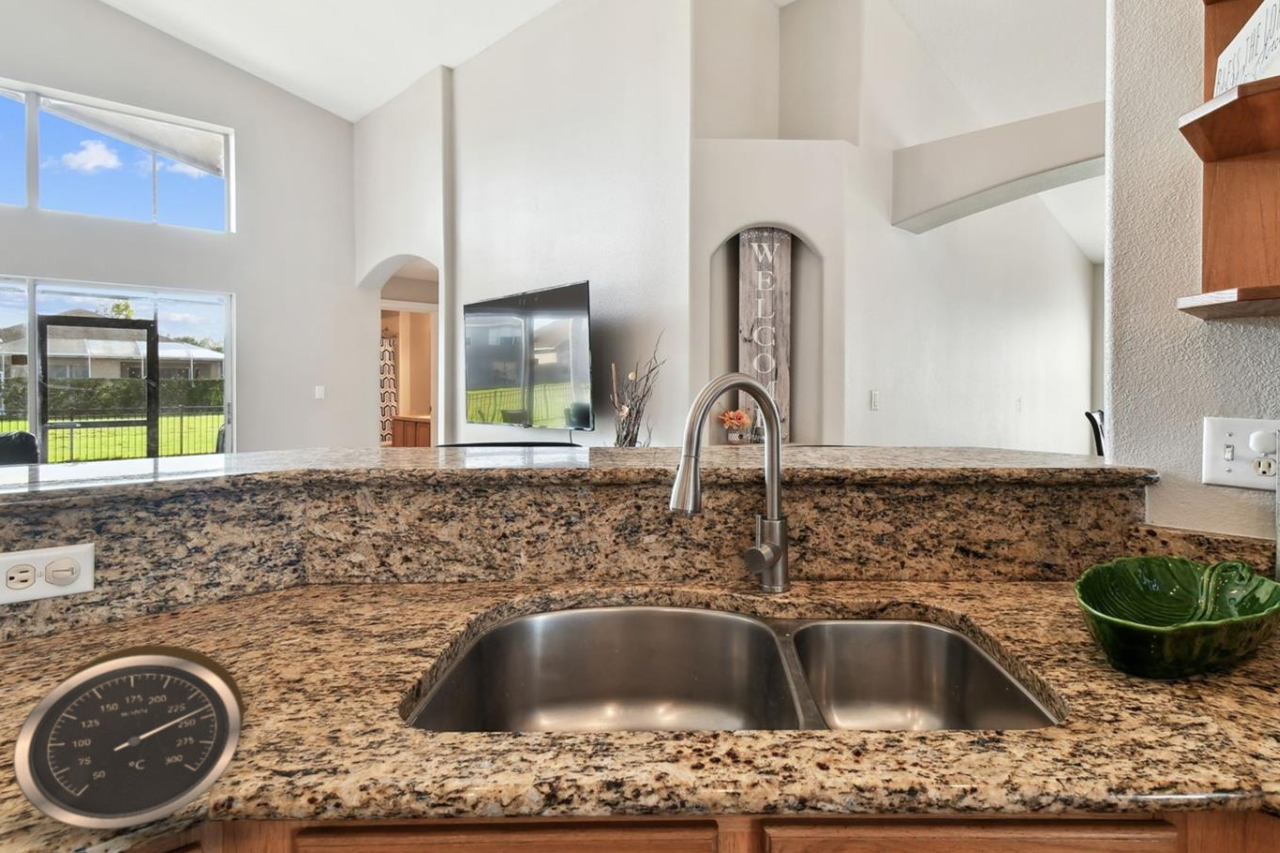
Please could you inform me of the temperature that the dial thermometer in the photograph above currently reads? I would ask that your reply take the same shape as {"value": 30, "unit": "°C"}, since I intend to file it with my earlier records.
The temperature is {"value": 240, "unit": "°C"}
